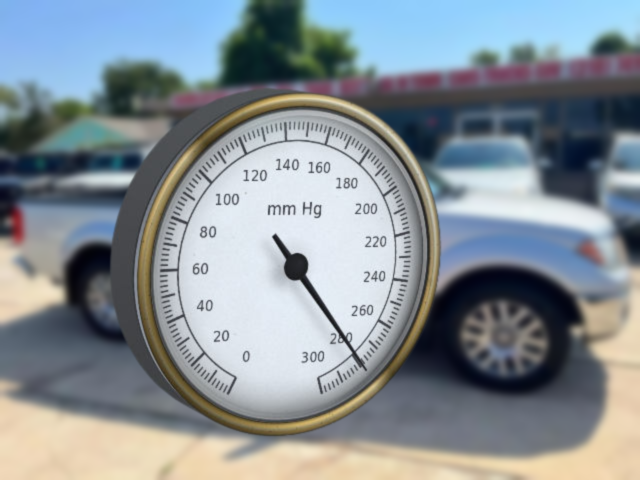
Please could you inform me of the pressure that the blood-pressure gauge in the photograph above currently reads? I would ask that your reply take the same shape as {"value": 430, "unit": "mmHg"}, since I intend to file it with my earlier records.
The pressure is {"value": 280, "unit": "mmHg"}
